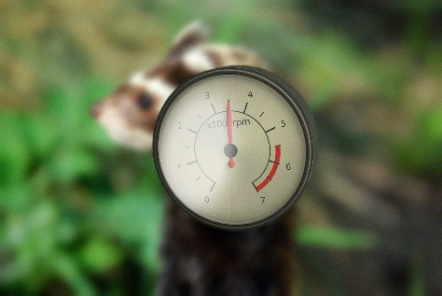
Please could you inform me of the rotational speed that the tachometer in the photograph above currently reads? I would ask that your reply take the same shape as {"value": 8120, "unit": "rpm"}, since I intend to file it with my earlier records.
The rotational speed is {"value": 3500, "unit": "rpm"}
